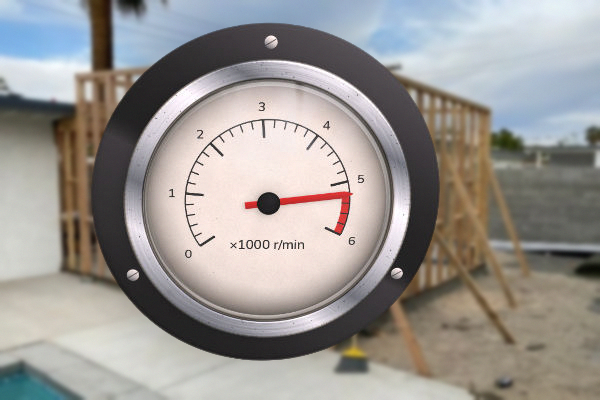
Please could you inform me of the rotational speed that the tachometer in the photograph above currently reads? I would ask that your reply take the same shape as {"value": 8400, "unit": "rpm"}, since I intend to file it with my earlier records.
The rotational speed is {"value": 5200, "unit": "rpm"}
